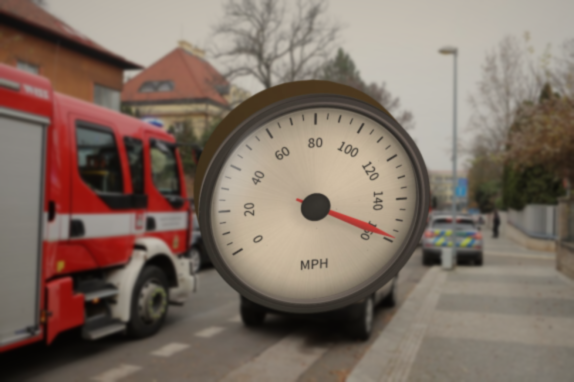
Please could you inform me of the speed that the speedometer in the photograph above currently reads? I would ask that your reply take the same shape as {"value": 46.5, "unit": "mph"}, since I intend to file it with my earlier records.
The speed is {"value": 157.5, "unit": "mph"}
